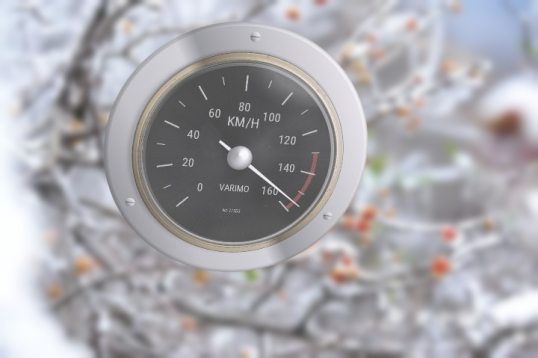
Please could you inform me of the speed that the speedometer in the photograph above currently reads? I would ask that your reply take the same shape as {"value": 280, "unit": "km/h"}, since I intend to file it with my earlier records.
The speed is {"value": 155, "unit": "km/h"}
